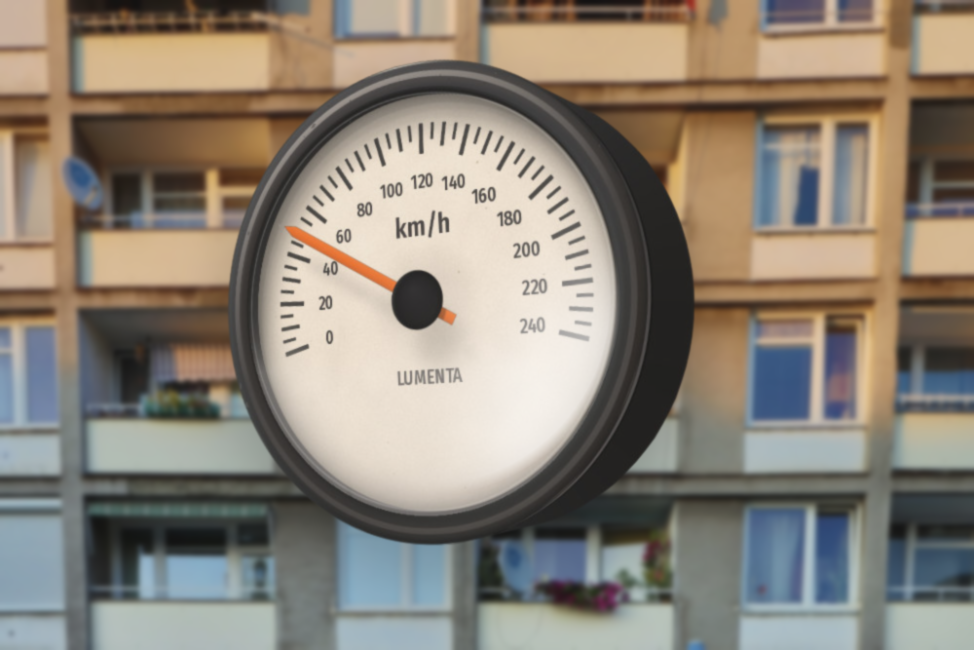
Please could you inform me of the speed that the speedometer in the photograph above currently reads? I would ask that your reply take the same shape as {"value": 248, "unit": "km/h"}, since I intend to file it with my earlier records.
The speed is {"value": 50, "unit": "km/h"}
